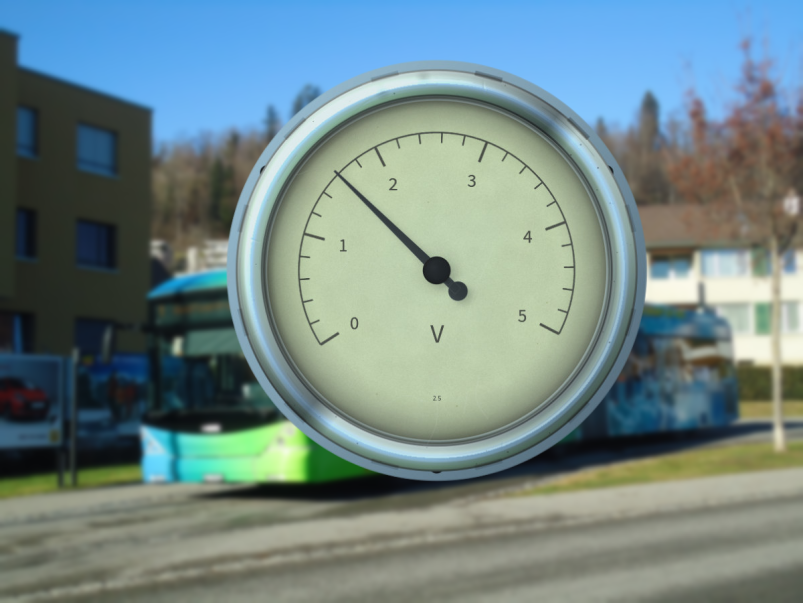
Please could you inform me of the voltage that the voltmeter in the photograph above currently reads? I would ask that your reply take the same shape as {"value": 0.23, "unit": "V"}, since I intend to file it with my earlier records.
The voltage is {"value": 1.6, "unit": "V"}
